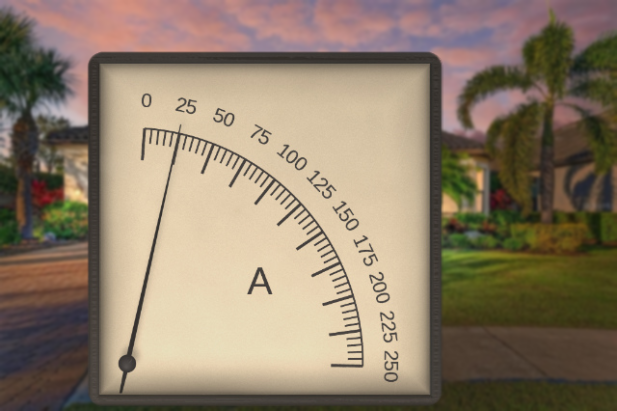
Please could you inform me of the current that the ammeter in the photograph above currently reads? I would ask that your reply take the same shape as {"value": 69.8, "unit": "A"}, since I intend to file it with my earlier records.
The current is {"value": 25, "unit": "A"}
